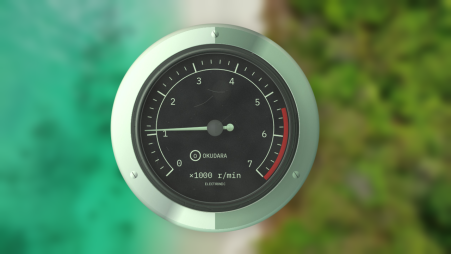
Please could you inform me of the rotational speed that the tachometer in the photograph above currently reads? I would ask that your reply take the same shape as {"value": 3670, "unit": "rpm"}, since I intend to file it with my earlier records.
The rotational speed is {"value": 1100, "unit": "rpm"}
